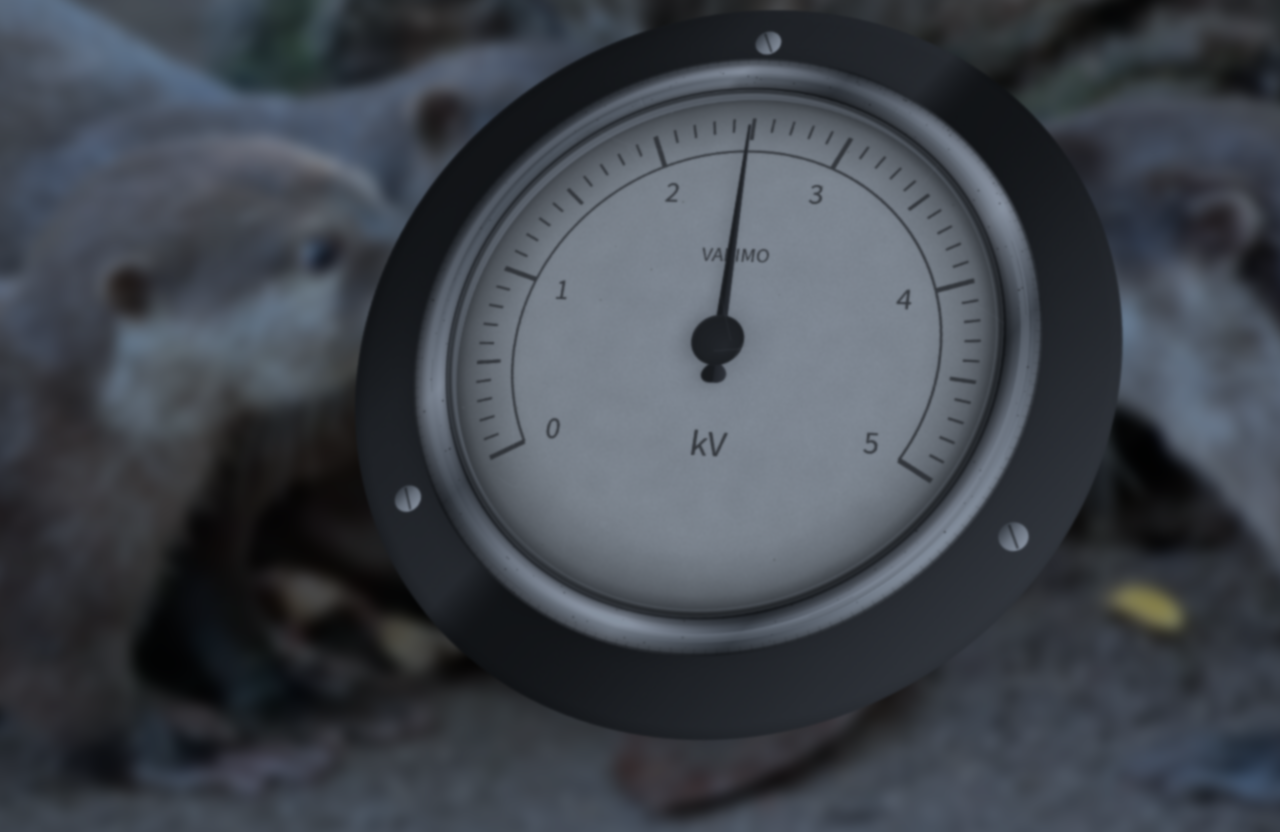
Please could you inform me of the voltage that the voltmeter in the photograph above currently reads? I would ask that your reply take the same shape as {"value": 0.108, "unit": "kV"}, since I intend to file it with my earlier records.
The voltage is {"value": 2.5, "unit": "kV"}
